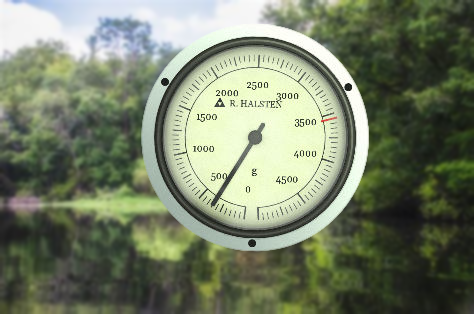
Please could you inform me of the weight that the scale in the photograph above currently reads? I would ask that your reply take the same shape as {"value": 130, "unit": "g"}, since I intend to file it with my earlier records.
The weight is {"value": 350, "unit": "g"}
